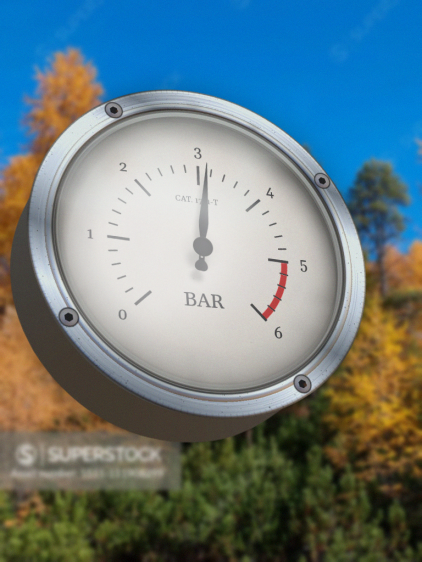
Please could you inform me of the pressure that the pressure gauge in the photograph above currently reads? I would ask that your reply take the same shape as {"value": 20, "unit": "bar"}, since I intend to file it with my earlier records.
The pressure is {"value": 3.1, "unit": "bar"}
